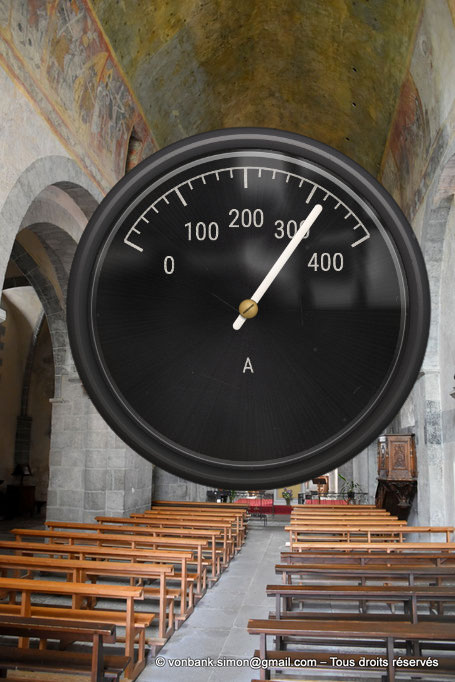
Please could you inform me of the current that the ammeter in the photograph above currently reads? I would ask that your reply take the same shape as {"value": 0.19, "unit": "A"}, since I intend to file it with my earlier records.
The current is {"value": 320, "unit": "A"}
